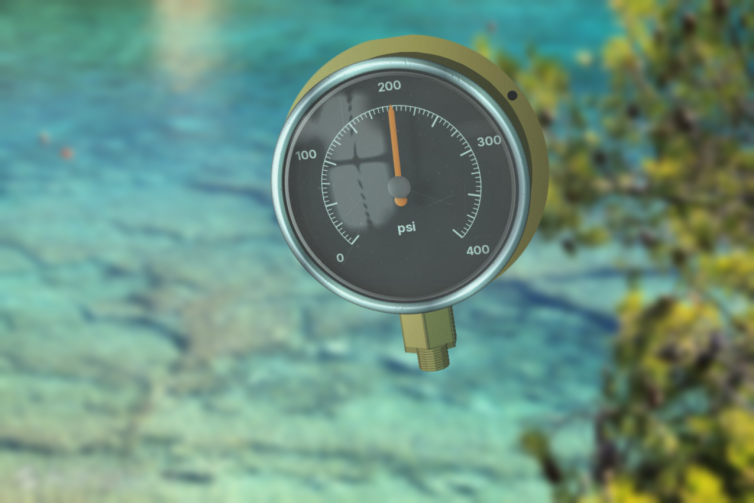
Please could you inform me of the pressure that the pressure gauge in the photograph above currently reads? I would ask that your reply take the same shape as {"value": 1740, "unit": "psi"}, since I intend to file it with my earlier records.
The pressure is {"value": 200, "unit": "psi"}
